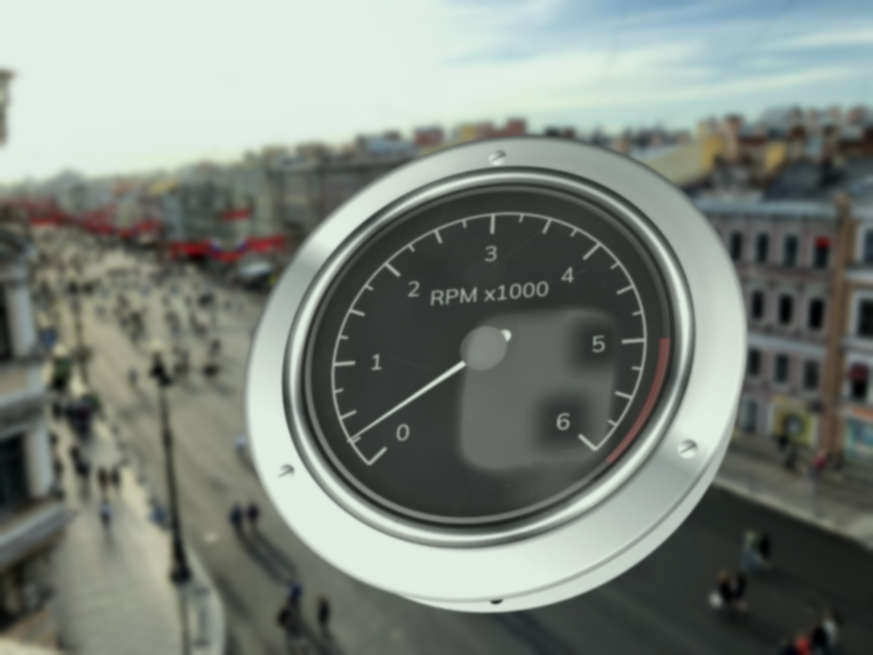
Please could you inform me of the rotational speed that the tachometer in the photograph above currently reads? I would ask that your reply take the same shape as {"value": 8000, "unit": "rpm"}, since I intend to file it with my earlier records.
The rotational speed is {"value": 250, "unit": "rpm"}
